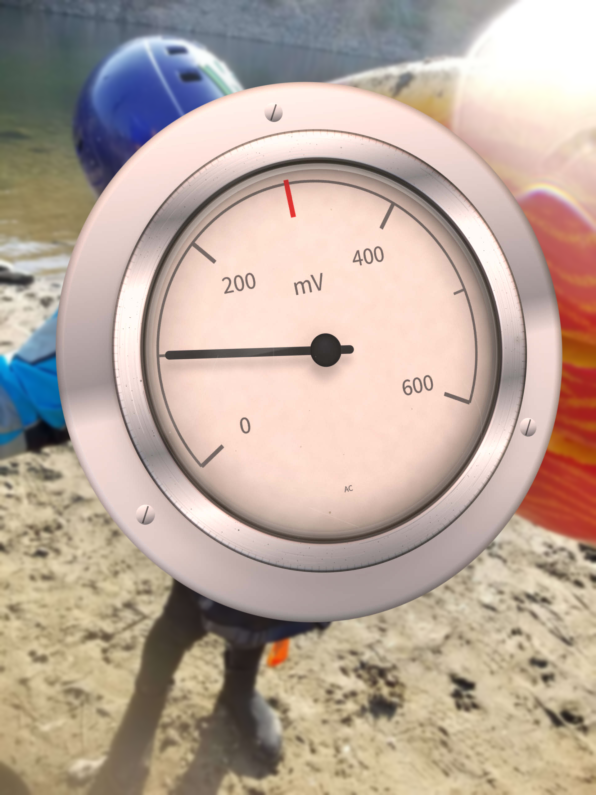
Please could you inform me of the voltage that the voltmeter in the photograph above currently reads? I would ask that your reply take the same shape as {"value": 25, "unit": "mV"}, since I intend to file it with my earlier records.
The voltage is {"value": 100, "unit": "mV"}
